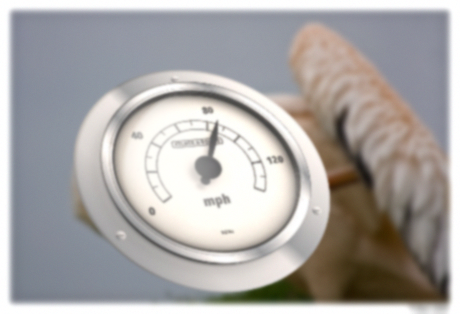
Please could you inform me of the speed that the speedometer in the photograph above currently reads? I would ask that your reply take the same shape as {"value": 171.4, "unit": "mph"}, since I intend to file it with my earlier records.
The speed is {"value": 85, "unit": "mph"}
